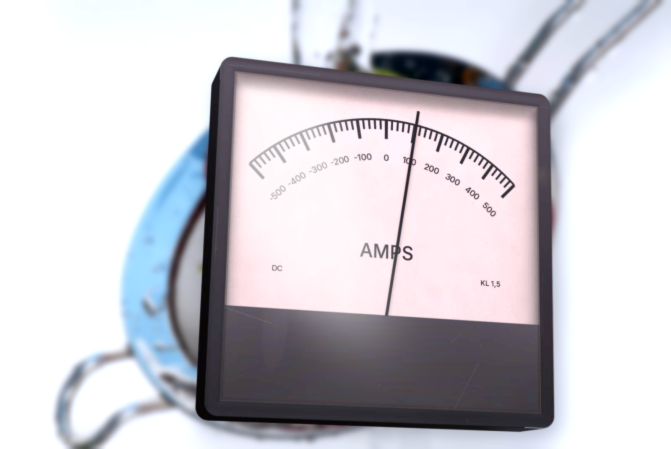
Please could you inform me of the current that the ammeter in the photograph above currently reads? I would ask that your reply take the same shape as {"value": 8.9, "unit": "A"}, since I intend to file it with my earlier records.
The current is {"value": 100, "unit": "A"}
